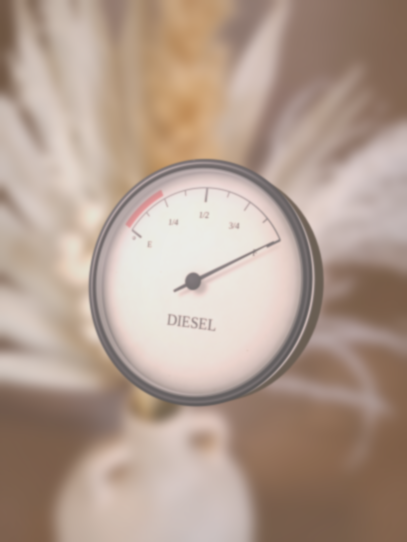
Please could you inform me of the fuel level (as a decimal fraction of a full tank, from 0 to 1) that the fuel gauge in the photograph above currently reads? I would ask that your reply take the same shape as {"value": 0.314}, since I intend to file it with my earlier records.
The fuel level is {"value": 1}
